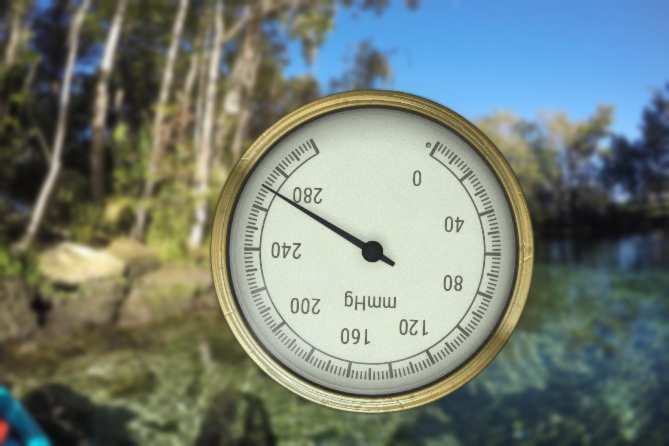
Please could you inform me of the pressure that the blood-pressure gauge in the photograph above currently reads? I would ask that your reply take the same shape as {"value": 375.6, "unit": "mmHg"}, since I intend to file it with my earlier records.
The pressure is {"value": 270, "unit": "mmHg"}
